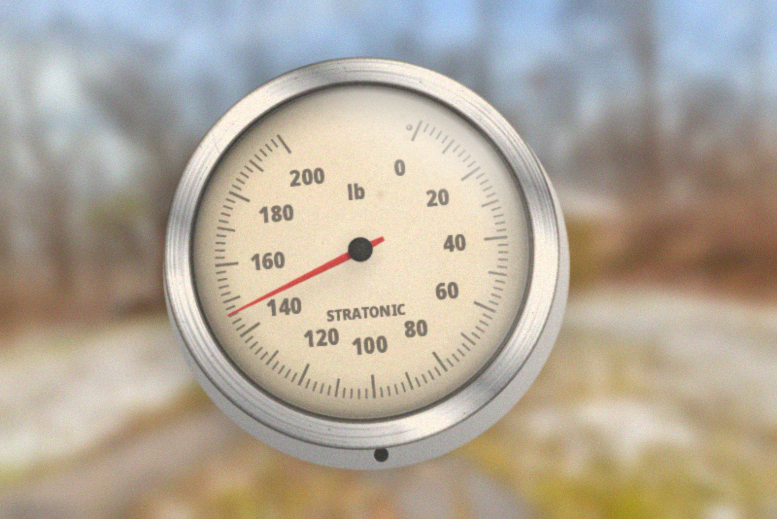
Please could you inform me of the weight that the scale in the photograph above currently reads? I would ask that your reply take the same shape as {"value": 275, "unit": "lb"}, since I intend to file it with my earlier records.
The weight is {"value": 146, "unit": "lb"}
